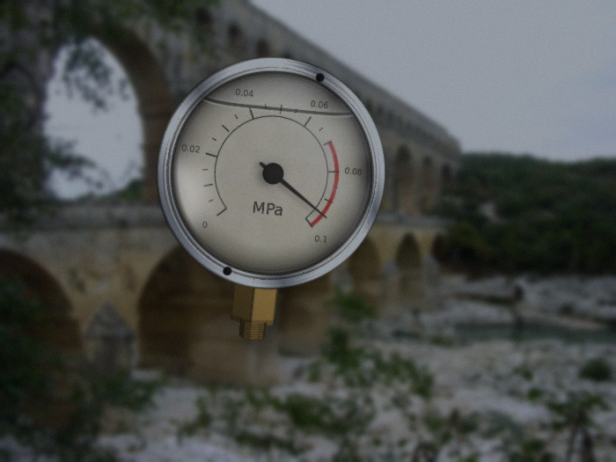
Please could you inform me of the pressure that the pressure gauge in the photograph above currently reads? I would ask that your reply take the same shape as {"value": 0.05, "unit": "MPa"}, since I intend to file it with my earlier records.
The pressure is {"value": 0.095, "unit": "MPa"}
